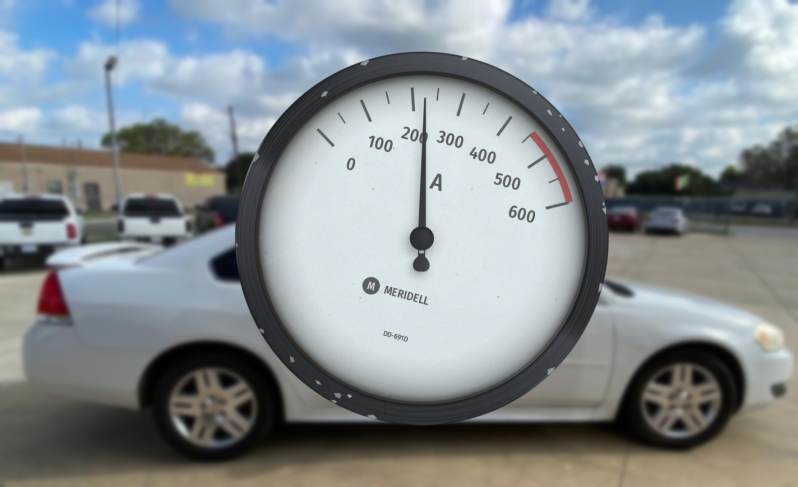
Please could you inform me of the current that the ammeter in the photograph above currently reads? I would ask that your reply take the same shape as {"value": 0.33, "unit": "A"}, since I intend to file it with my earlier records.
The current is {"value": 225, "unit": "A"}
